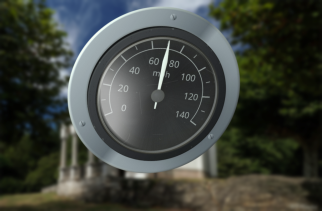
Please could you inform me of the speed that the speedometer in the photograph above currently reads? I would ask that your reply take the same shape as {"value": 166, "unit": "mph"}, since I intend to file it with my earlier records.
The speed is {"value": 70, "unit": "mph"}
